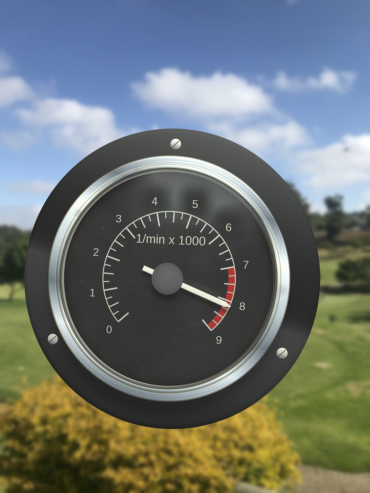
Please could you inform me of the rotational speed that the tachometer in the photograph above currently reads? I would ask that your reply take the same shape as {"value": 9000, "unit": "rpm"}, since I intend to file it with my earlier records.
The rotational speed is {"value": 8125, "unit": "rpm"}
